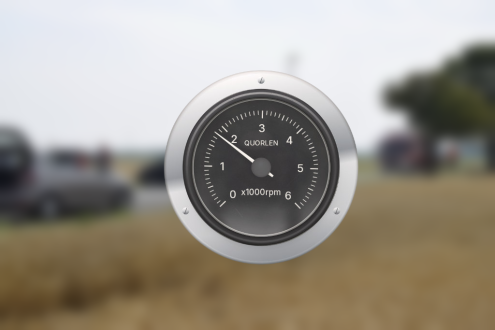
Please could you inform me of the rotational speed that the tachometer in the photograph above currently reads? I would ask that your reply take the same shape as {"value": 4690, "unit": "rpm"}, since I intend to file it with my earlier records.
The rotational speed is {"value": 1800, "unit": "rpm"}
